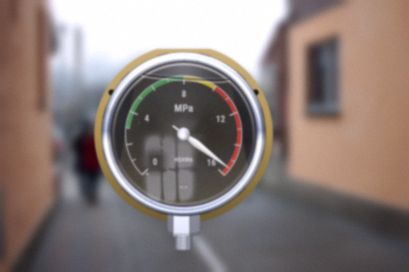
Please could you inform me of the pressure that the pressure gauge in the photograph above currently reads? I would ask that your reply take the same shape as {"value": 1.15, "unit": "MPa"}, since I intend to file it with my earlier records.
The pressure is {"value": 15.5, "unit": "MPa"}
